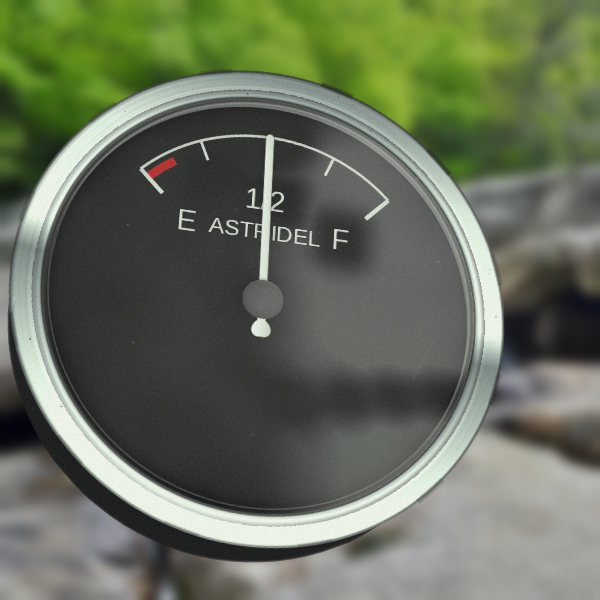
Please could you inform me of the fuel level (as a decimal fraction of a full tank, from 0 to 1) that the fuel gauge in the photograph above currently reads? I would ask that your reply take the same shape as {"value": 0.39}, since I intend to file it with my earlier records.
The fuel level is {"value": 0.5}
